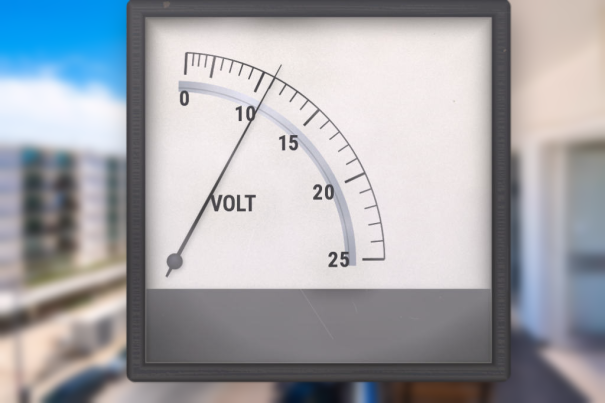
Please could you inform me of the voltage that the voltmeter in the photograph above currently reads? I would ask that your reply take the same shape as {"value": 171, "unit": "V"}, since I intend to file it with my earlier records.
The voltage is {"value": 11, "unit": "V"}
